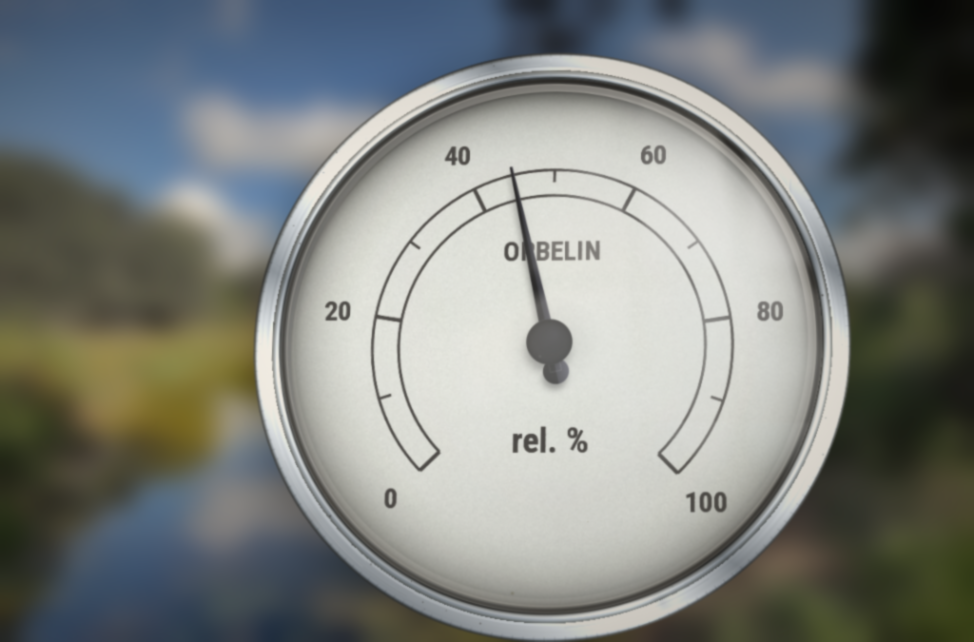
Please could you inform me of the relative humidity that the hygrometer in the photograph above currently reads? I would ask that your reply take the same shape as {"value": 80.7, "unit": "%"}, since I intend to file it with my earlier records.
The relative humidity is {"value": 45, "unit": "%"}
